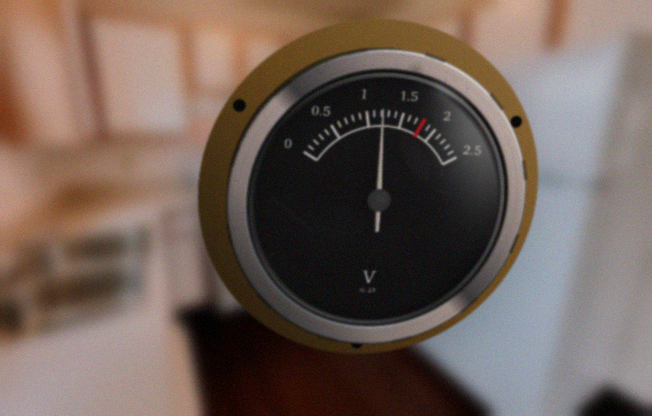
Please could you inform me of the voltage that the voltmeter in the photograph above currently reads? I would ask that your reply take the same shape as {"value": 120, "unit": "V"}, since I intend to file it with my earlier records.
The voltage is {"value": 1.2, "unit": "V"}
